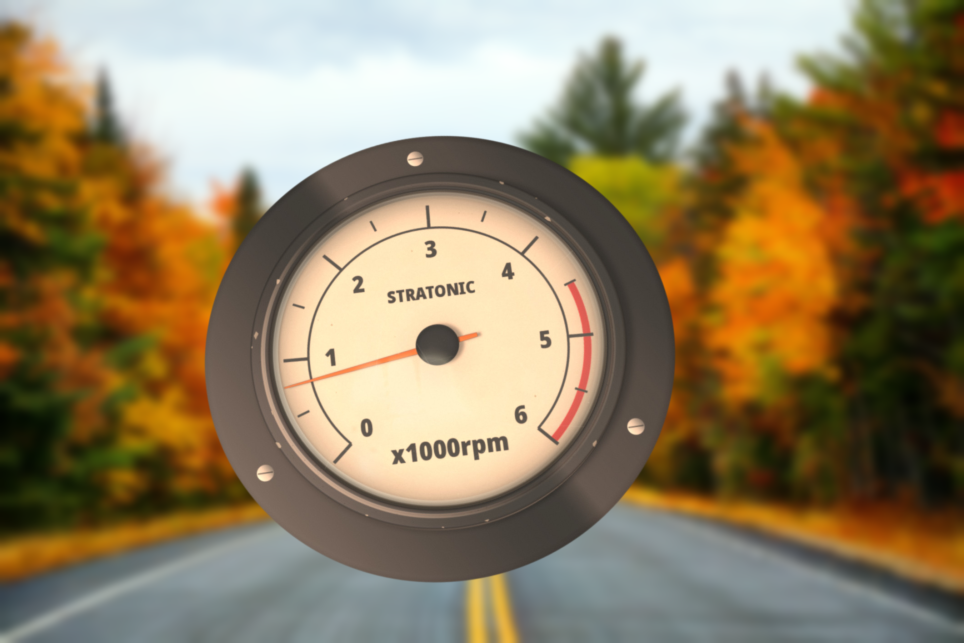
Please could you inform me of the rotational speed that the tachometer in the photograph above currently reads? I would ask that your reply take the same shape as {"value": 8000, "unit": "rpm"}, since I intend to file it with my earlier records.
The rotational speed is {"value": 750, "unit": "rpm"}
